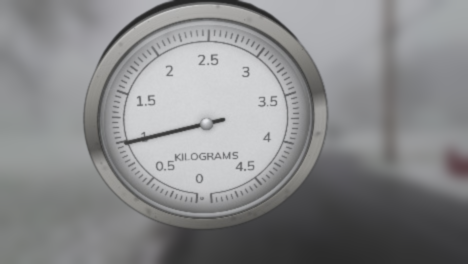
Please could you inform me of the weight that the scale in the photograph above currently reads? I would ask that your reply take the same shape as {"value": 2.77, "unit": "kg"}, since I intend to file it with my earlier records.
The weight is {"value": 1, "unit": "kg"}
